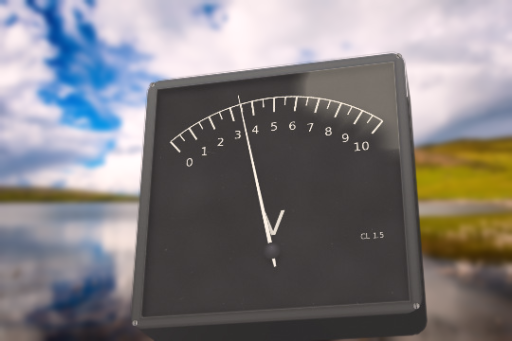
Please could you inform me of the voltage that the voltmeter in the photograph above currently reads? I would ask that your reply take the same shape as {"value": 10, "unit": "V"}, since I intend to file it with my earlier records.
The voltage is {"value": 3.5, "unit": "V"}
